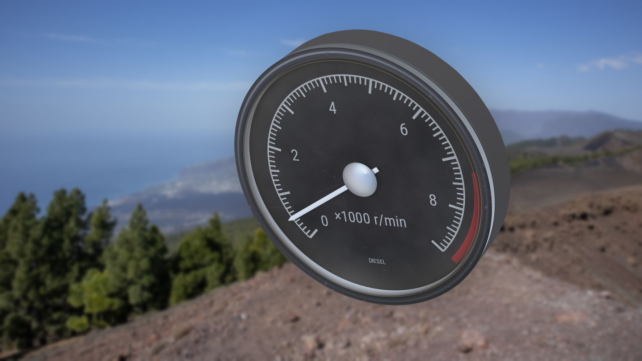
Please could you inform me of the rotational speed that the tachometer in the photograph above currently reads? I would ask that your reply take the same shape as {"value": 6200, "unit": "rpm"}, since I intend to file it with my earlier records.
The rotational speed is {"value": 500, "unit": "rpm"}
